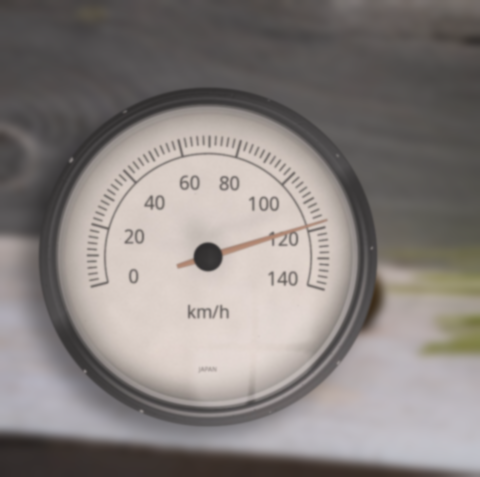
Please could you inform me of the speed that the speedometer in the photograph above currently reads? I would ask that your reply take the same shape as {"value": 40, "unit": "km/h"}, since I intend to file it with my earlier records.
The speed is {"value": 118, "unit": "km/h"}
